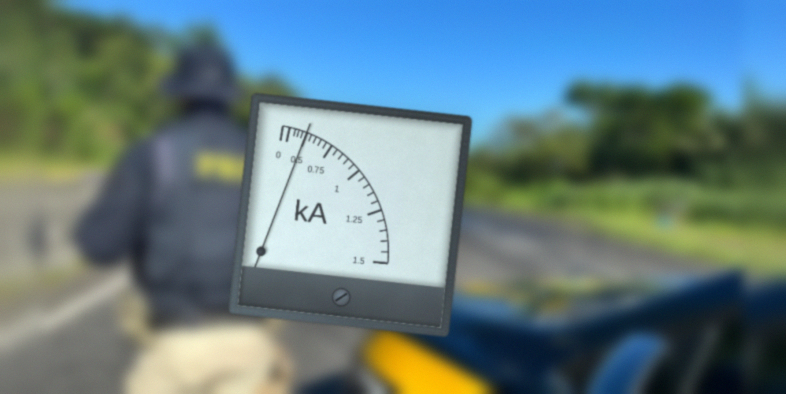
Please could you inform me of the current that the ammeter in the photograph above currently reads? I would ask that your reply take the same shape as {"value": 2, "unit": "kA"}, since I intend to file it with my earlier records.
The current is {"value": 0.5, "unit": "kA"}
